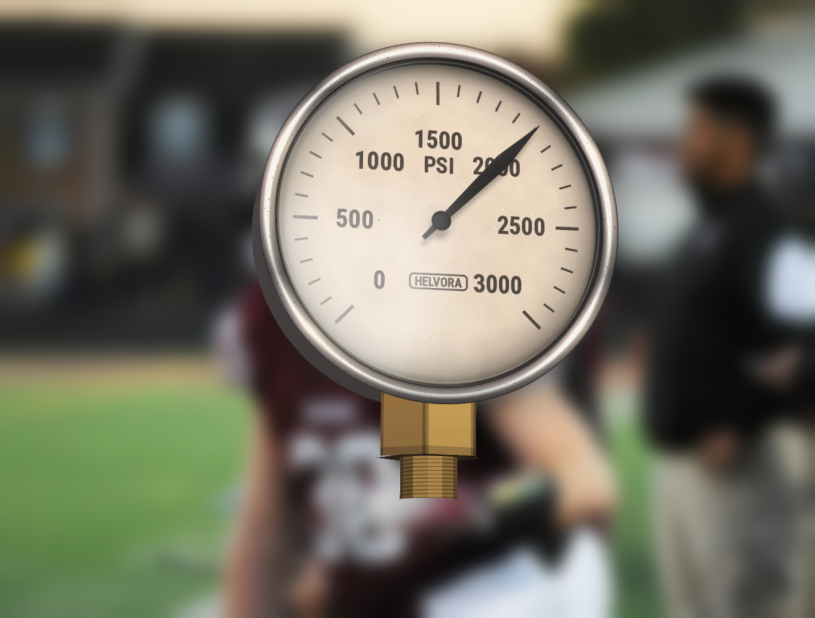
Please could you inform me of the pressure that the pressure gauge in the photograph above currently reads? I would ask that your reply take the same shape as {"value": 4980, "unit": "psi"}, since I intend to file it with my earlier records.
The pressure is {"value": 2000, "unit": "psi"}
